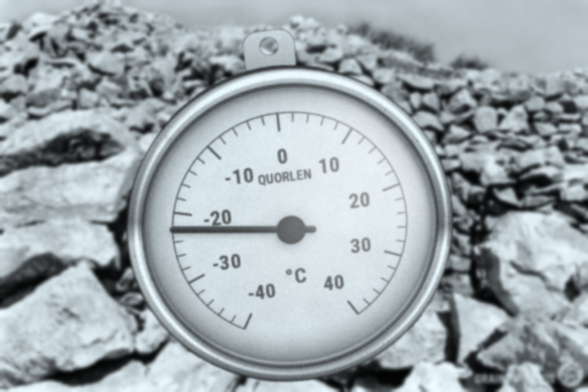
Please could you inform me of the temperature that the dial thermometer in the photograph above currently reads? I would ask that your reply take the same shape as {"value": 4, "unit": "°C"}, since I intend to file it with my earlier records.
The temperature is {"value": -22, "unit": "°C"}
